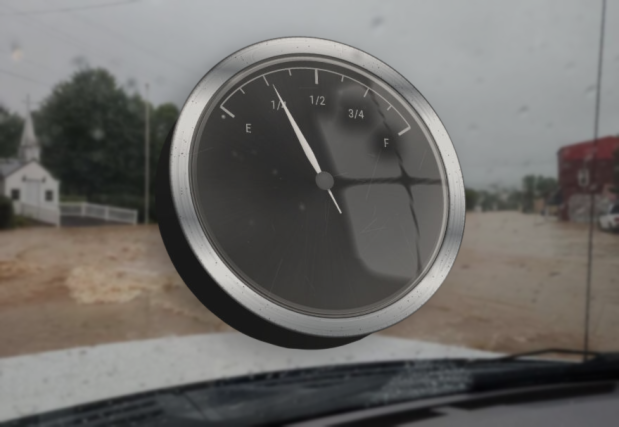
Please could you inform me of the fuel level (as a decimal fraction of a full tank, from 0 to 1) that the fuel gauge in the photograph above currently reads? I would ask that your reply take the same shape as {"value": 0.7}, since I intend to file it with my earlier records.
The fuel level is {"value": 0.25}
